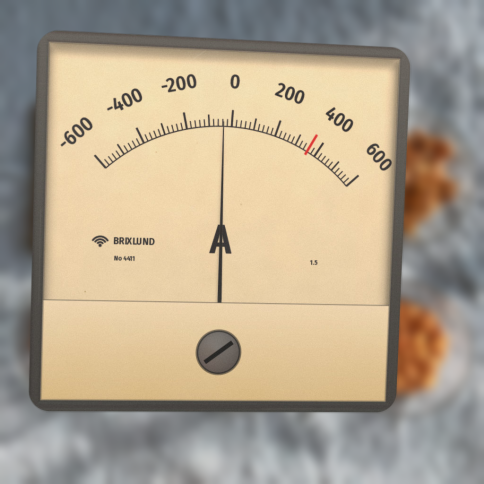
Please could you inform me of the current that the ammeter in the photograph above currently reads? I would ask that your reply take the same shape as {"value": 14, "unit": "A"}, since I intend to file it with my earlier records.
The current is {"value": -40, "unit": "A"}
